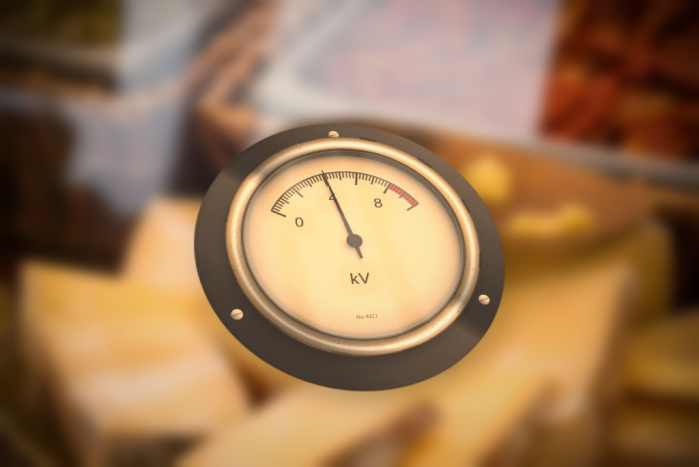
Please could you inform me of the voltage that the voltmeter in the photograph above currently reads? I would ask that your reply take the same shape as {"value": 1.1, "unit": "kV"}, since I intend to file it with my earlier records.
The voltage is {"value": 4, "unit": "kV"}
